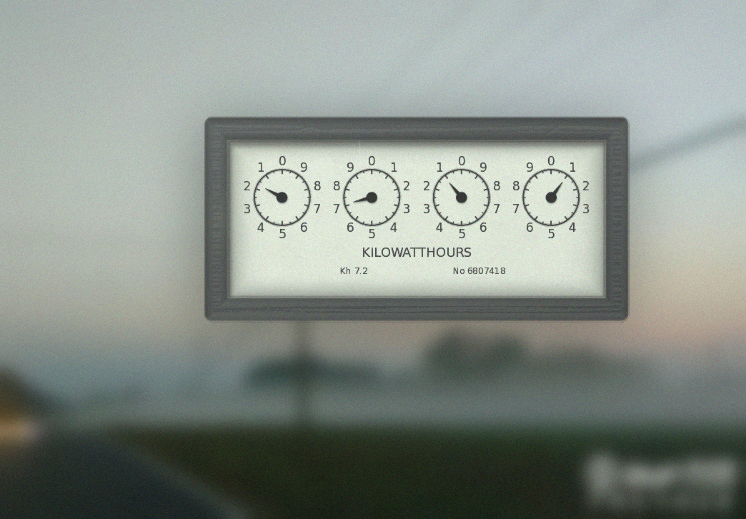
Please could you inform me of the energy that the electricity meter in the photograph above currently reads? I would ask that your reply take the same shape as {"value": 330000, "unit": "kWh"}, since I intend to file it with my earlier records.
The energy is {"value": 1711, "unit": "kWh"}
